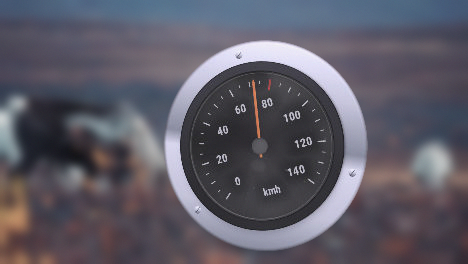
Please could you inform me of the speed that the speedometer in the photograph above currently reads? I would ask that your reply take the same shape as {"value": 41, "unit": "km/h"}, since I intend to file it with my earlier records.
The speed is {"value": 72.5, "unit": "km/h"}
